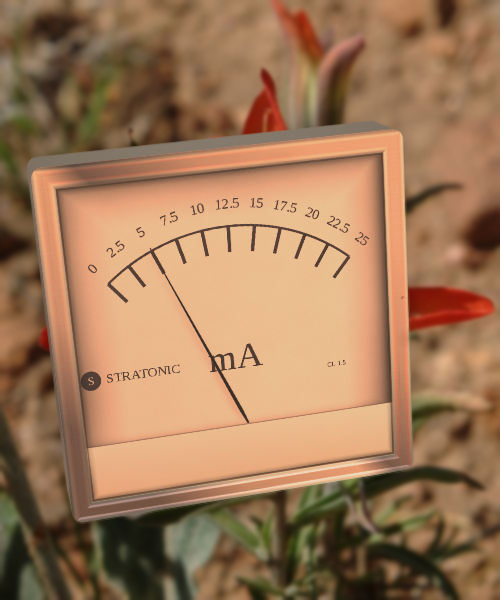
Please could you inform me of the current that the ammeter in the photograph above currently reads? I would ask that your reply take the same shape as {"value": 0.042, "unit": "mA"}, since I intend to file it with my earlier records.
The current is {"value": 5, "unit": "mA"}
